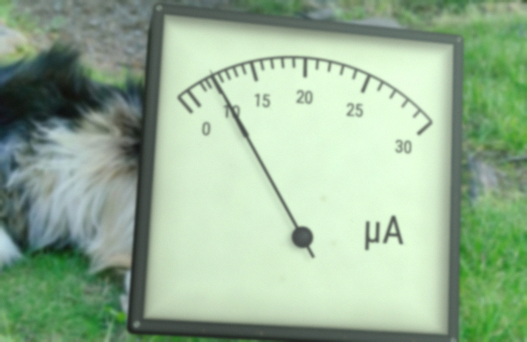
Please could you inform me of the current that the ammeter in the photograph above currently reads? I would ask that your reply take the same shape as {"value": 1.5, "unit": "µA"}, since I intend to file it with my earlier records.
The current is {"value": 10, "unit": "µA"}
